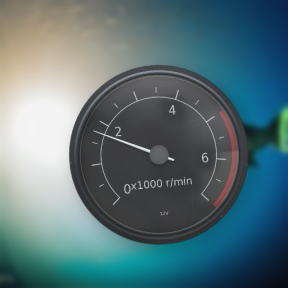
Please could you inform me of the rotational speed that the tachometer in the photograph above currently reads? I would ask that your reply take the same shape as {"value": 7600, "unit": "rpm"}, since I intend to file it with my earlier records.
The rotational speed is {"value": 1750, "unit": "rpm"}
